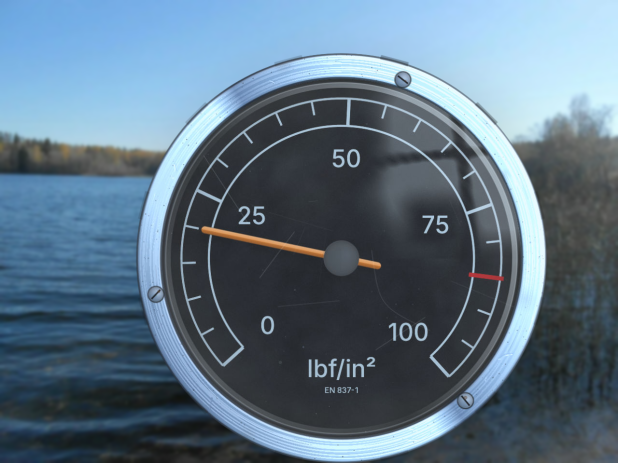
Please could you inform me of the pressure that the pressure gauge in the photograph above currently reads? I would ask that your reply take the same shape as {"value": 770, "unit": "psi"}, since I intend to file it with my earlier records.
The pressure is {"value": 20, "unit": "psi"}
